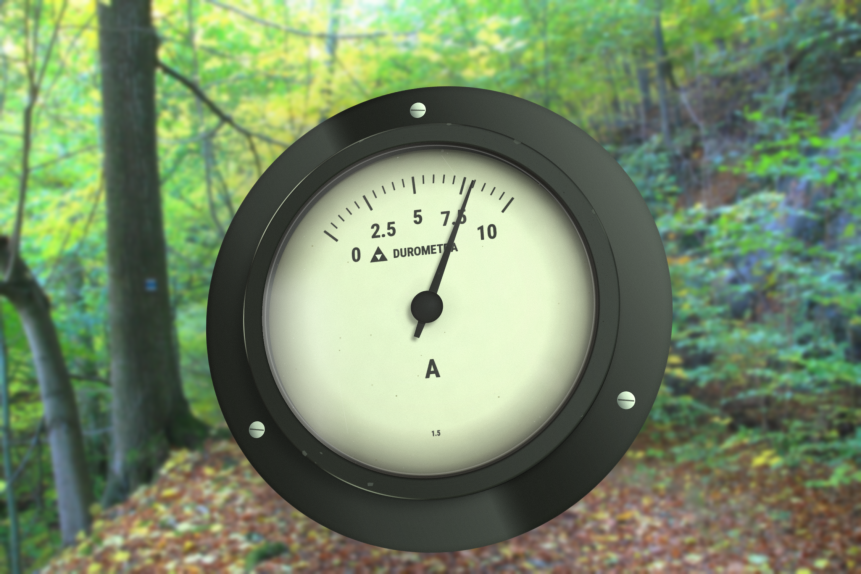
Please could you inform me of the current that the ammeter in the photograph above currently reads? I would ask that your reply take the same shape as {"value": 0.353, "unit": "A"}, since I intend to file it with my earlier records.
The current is {"value": 8, "unit": "A"}
